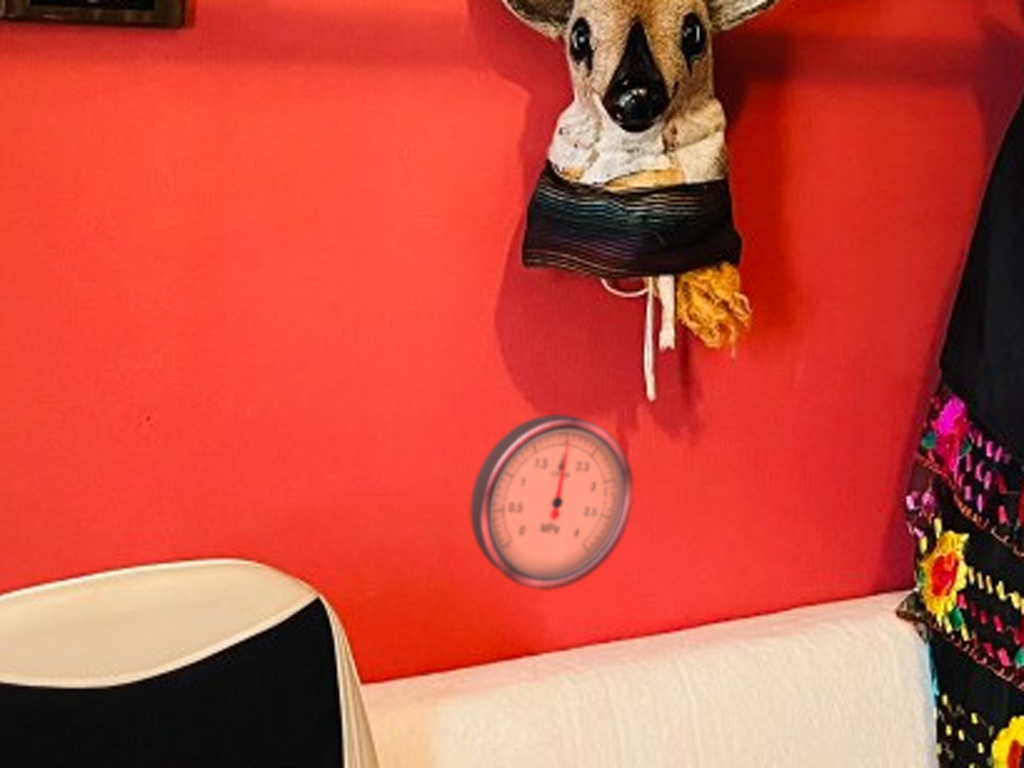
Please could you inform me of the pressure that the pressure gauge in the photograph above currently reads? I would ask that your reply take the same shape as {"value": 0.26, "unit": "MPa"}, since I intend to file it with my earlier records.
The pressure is {"value": 2, "unit": "MPa"}
